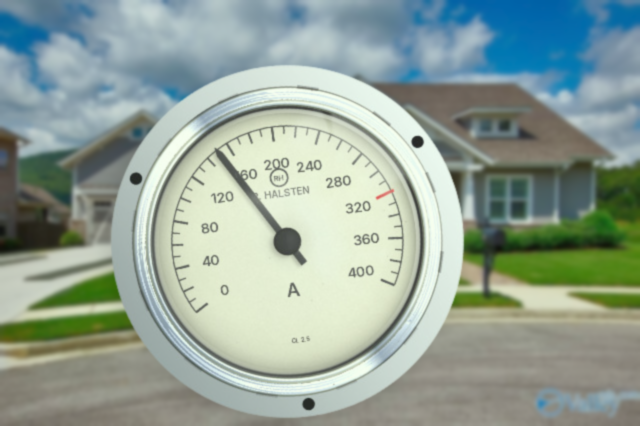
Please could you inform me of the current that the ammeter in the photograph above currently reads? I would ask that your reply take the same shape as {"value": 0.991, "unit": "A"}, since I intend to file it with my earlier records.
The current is {"value": 150, "unit": "A"}
